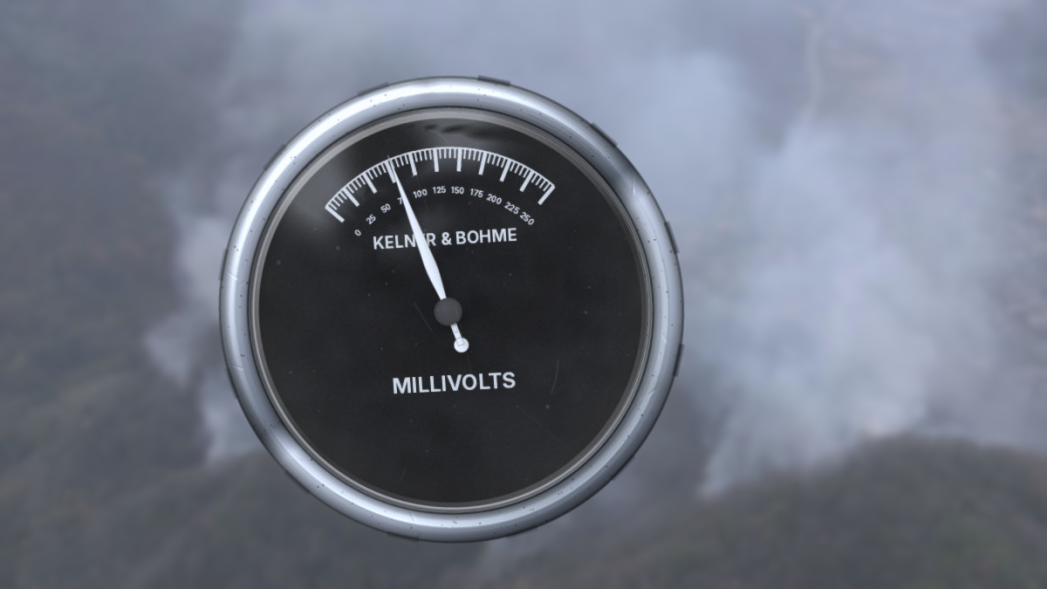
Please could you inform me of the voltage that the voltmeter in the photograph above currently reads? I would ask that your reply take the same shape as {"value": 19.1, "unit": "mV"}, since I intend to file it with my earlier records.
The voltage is {"value": 80, "unit": "mV"}
